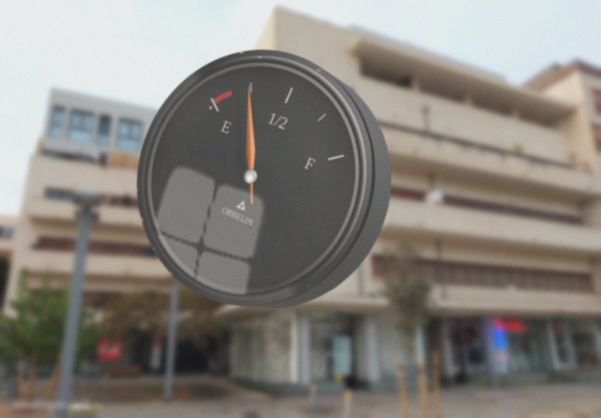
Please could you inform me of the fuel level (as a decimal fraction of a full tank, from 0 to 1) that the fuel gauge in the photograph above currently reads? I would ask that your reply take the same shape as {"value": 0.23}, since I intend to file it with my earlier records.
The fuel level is {"value": 0.25}
